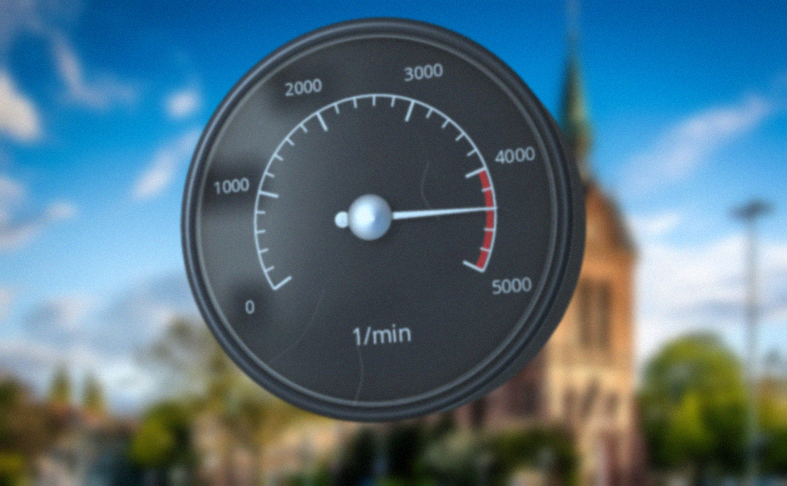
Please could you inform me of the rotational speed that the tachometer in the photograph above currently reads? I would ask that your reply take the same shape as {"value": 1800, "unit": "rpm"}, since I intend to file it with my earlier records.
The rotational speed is {"value": 4400, "unit": "rpm"}
